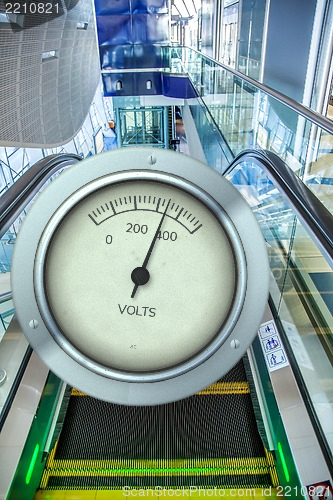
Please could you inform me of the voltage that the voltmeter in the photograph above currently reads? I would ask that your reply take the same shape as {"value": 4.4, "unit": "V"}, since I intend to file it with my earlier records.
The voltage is {"value": 340, "unit": "V"}
